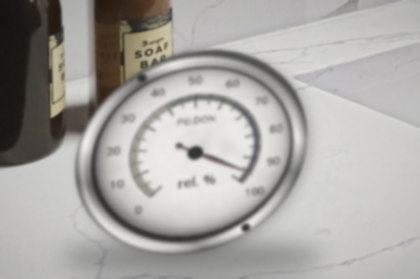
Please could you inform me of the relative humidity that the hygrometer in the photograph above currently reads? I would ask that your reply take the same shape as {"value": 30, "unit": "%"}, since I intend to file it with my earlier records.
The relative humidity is {"value": 95, "unit": "%"}
